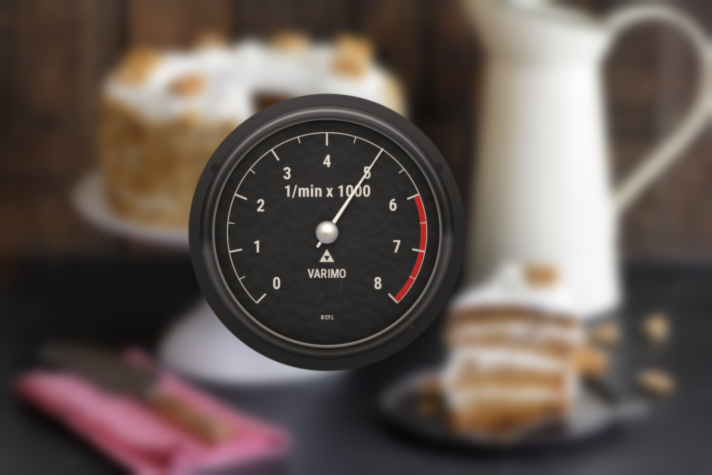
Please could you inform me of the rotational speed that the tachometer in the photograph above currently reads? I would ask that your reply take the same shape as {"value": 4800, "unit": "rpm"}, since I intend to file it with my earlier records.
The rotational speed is {"value": 5000, "unit": "rpm"}
